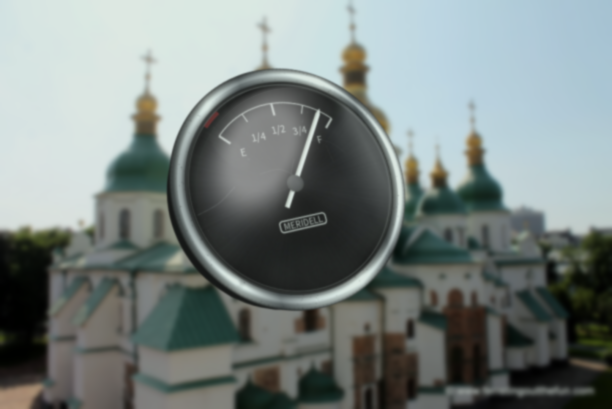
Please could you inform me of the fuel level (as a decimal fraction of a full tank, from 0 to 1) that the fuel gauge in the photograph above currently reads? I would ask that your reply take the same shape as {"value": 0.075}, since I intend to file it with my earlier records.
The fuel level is {"value": 0.875}
